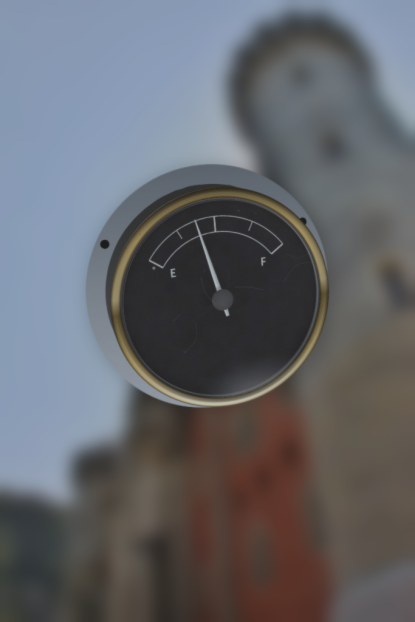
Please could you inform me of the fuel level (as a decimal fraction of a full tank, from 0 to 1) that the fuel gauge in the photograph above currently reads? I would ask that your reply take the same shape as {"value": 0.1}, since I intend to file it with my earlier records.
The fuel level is {"value": 0.375}
